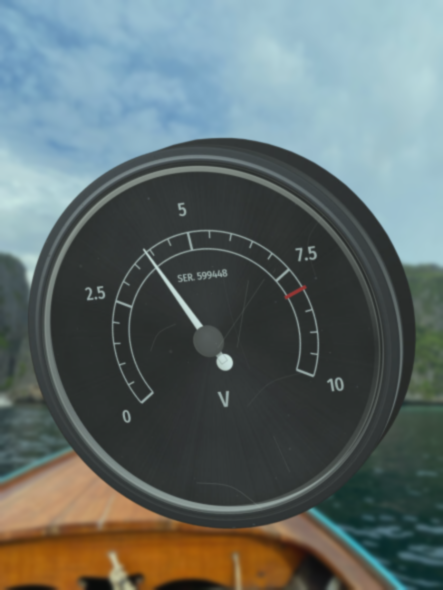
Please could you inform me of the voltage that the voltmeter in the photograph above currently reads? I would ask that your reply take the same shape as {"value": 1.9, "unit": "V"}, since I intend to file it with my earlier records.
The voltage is {"value": 4, "unit": "V"}
